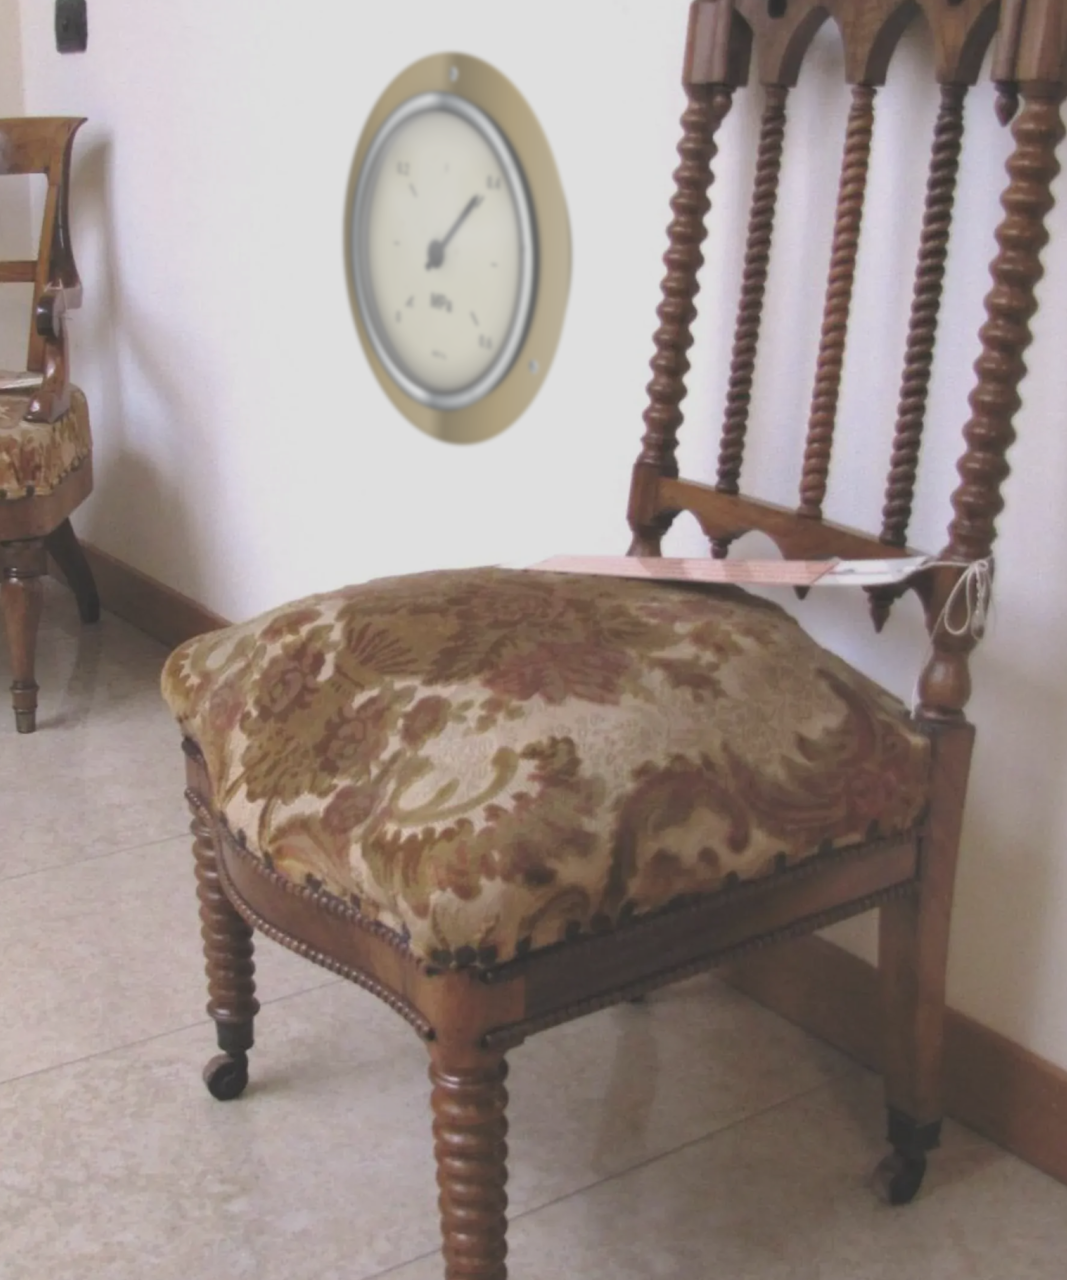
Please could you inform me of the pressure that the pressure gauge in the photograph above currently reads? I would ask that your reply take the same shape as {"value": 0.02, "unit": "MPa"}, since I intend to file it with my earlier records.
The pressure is {"value": 0.4, "unit": "MPa"}
